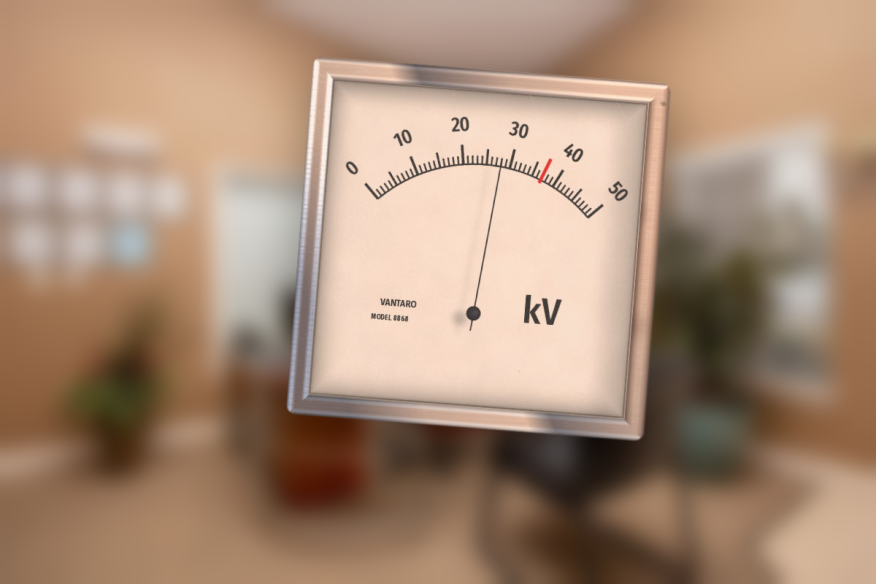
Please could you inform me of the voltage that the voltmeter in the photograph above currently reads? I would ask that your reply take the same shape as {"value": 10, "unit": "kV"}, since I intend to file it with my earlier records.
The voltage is {"value": 28, "unit": "kV"}
